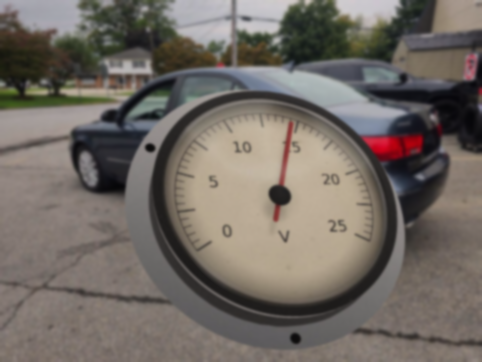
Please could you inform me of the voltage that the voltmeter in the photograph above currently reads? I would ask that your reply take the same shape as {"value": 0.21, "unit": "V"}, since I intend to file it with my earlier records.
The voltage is {"value": 14.5, "unit": "V"}
